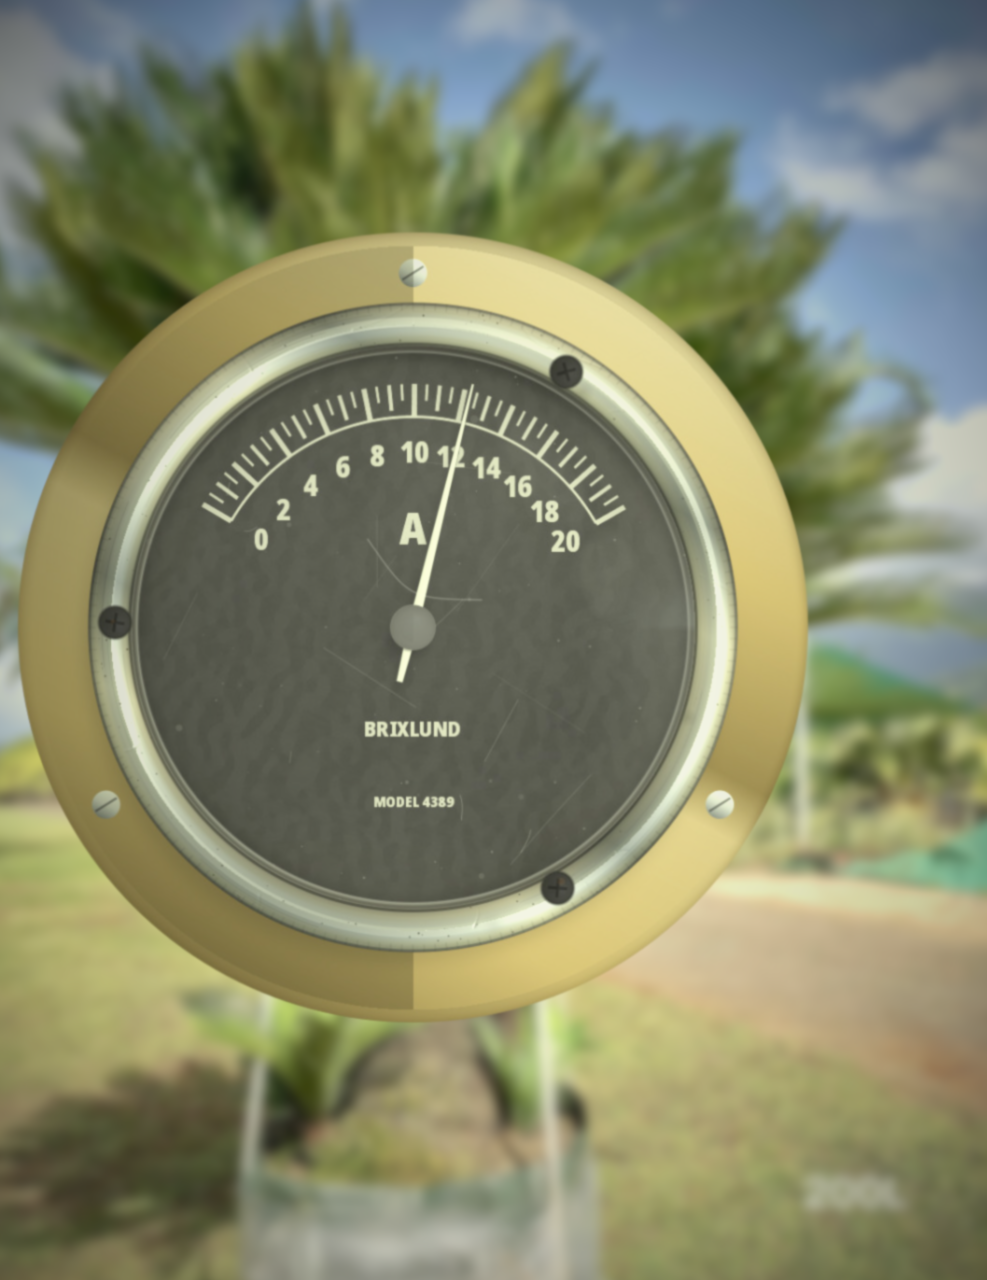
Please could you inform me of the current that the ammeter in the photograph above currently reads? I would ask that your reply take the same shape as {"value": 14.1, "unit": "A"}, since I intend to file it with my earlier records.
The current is {"value": 12.25, "unit": "A"}
